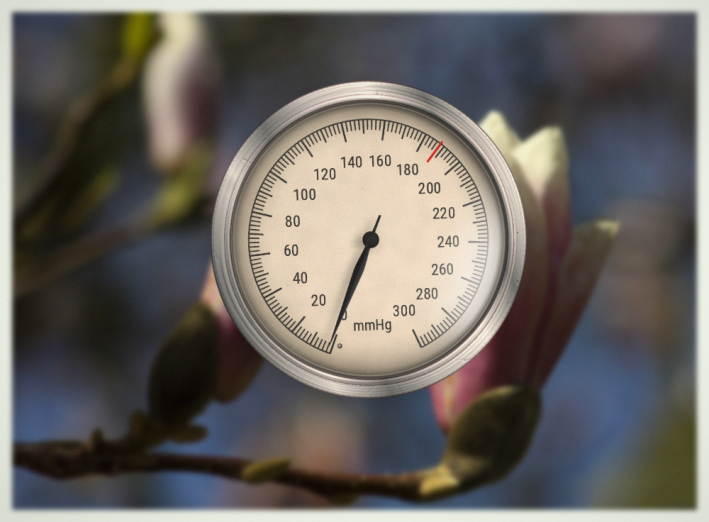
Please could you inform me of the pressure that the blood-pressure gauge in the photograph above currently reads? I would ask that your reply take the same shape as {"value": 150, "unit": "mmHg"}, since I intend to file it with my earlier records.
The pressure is {"value": 2, "unit": "mmHg"}
